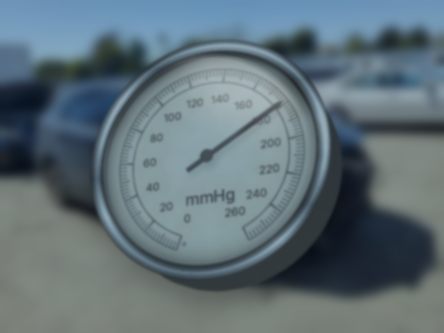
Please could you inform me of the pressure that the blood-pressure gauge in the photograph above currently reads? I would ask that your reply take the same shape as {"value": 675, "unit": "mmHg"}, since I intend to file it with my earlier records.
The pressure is {"value": 180, "unit": "mmHg"}
